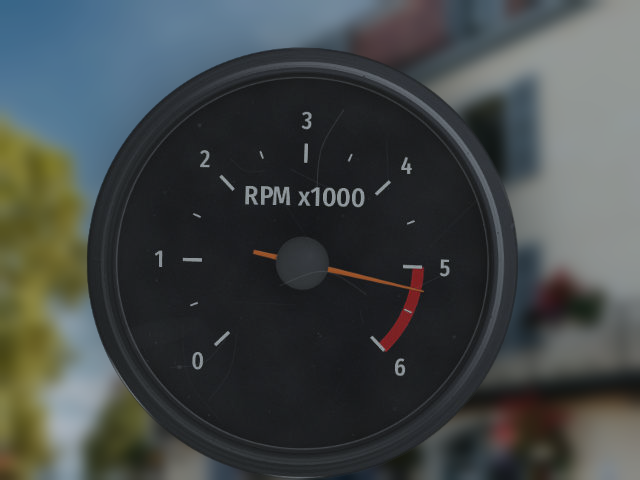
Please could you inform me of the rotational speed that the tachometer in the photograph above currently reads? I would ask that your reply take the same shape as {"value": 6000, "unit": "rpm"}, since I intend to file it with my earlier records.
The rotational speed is {"value": 5250, "unit": "rpm"}
